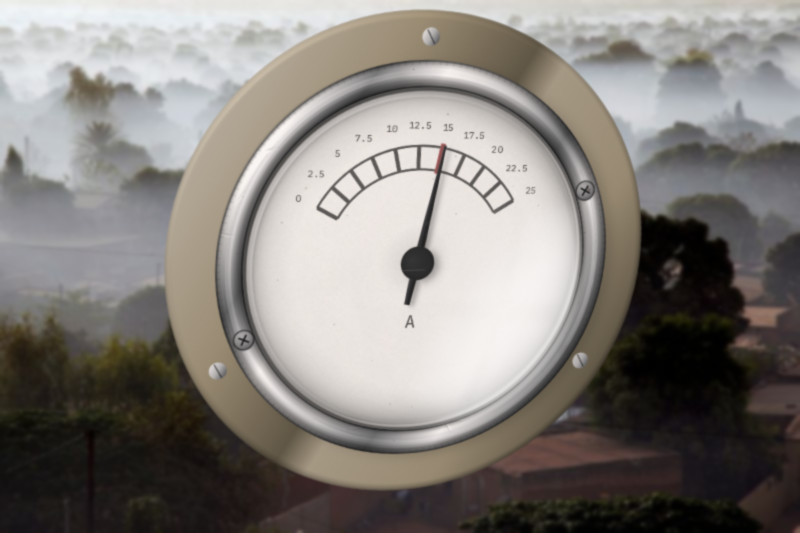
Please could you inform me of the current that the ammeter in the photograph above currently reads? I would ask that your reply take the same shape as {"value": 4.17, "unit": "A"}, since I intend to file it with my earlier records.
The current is {"value": 15, "unit": "A"}
